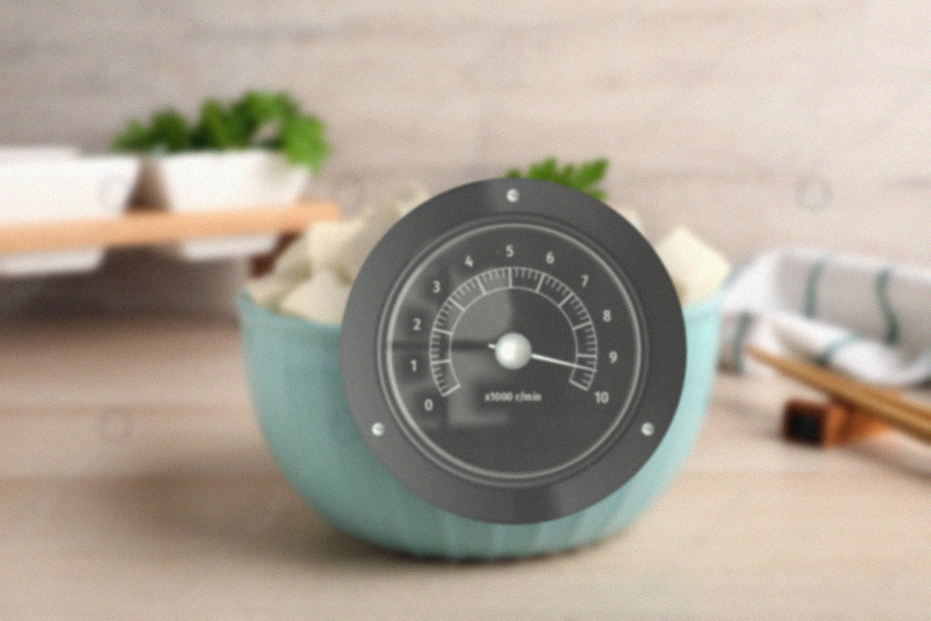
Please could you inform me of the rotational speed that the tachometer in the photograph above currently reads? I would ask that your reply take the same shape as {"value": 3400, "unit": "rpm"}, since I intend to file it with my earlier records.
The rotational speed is {"value": 9400, "unit": "rpm"}
